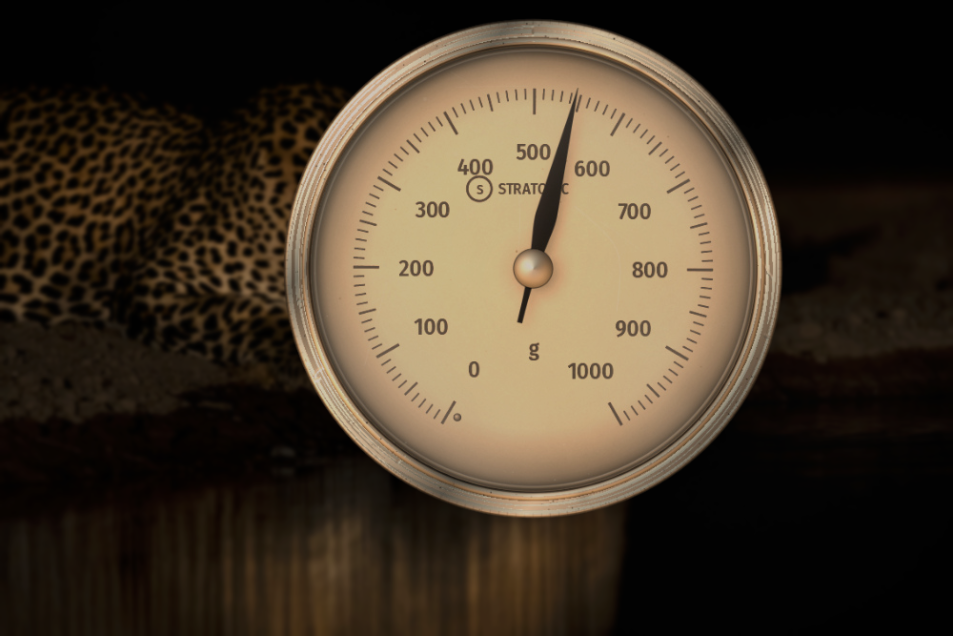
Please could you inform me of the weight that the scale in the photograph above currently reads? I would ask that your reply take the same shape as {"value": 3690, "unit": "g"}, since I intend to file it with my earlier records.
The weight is {"value": 545, "unit": "g"}
